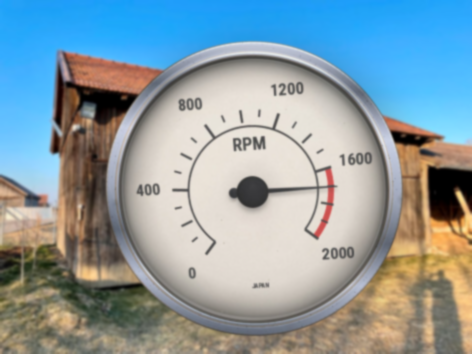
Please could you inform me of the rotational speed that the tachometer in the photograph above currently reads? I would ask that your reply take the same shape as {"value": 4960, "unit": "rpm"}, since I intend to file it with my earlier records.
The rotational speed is {"value": 1700, "unit": "rpm"}
